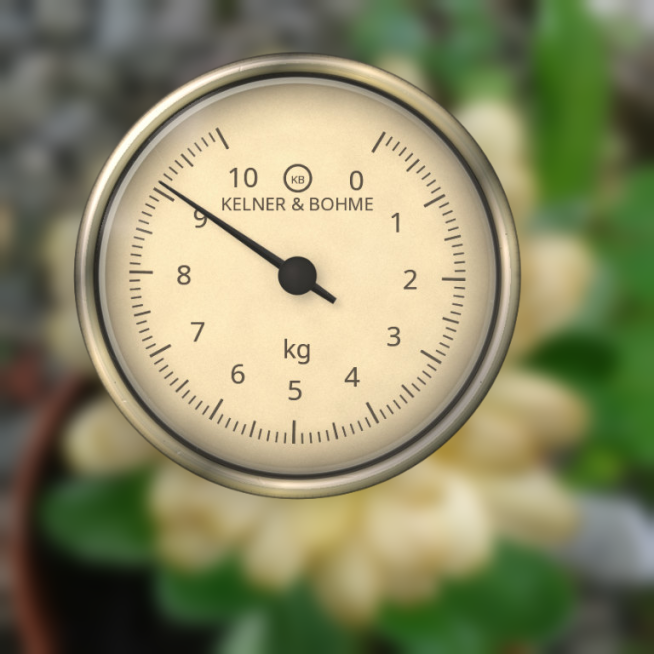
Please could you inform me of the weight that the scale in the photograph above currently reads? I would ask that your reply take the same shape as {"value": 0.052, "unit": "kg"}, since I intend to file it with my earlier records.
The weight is {"value": 9.1, "unit": "kg"}
